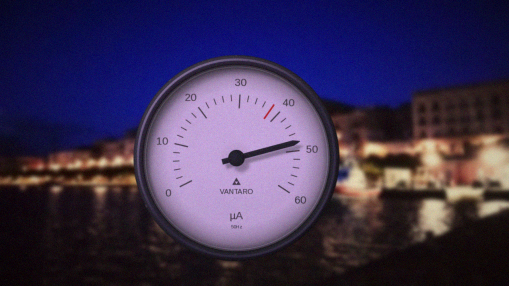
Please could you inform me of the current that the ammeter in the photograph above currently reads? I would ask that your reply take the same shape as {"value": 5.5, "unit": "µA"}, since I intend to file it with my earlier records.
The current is {"value": 48, "unit": "µA"}
